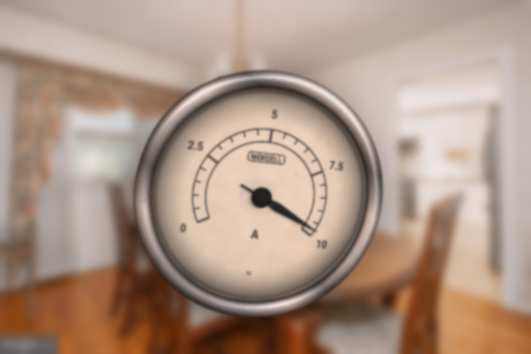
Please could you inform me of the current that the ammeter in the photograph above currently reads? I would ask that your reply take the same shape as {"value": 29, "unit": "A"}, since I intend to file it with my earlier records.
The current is {"value": 9.75, "unit": "A"}
